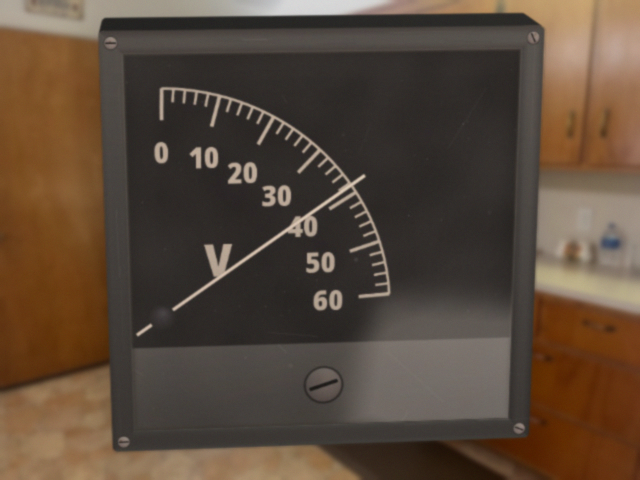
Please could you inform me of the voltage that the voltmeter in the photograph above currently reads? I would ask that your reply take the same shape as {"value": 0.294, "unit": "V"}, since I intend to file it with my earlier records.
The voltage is {"value": 38, "unit": "V"}
